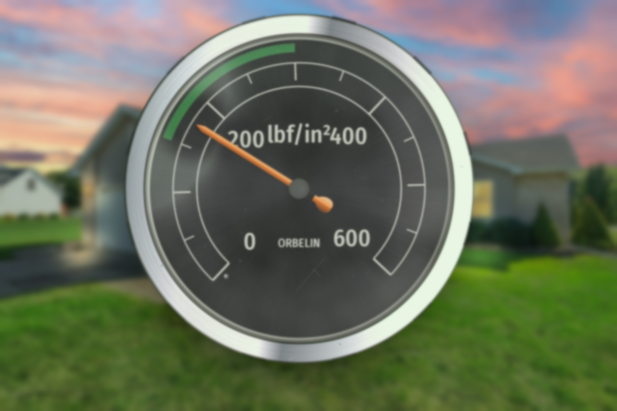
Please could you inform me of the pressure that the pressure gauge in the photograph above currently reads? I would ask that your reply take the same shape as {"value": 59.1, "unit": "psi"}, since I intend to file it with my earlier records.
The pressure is {"value": 175, "unit": "psi"}
